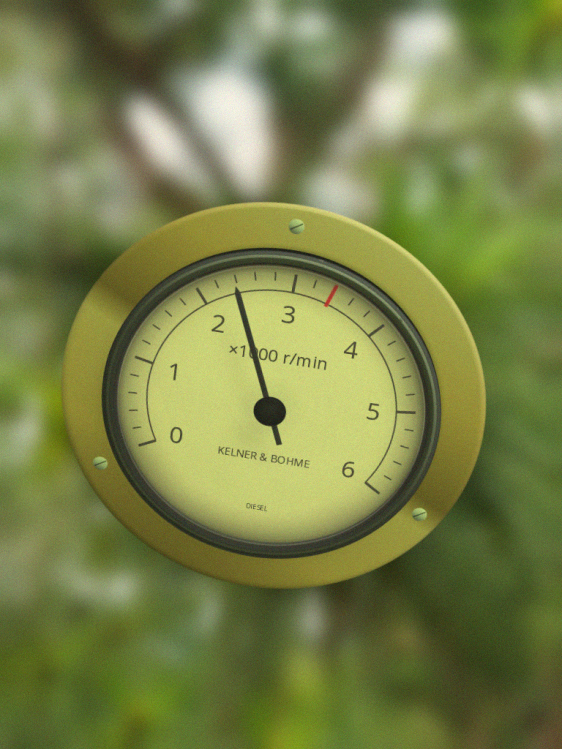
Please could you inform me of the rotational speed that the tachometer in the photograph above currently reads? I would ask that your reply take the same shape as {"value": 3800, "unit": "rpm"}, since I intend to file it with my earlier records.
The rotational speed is {"value": 2400, "unit": "rpm"}
